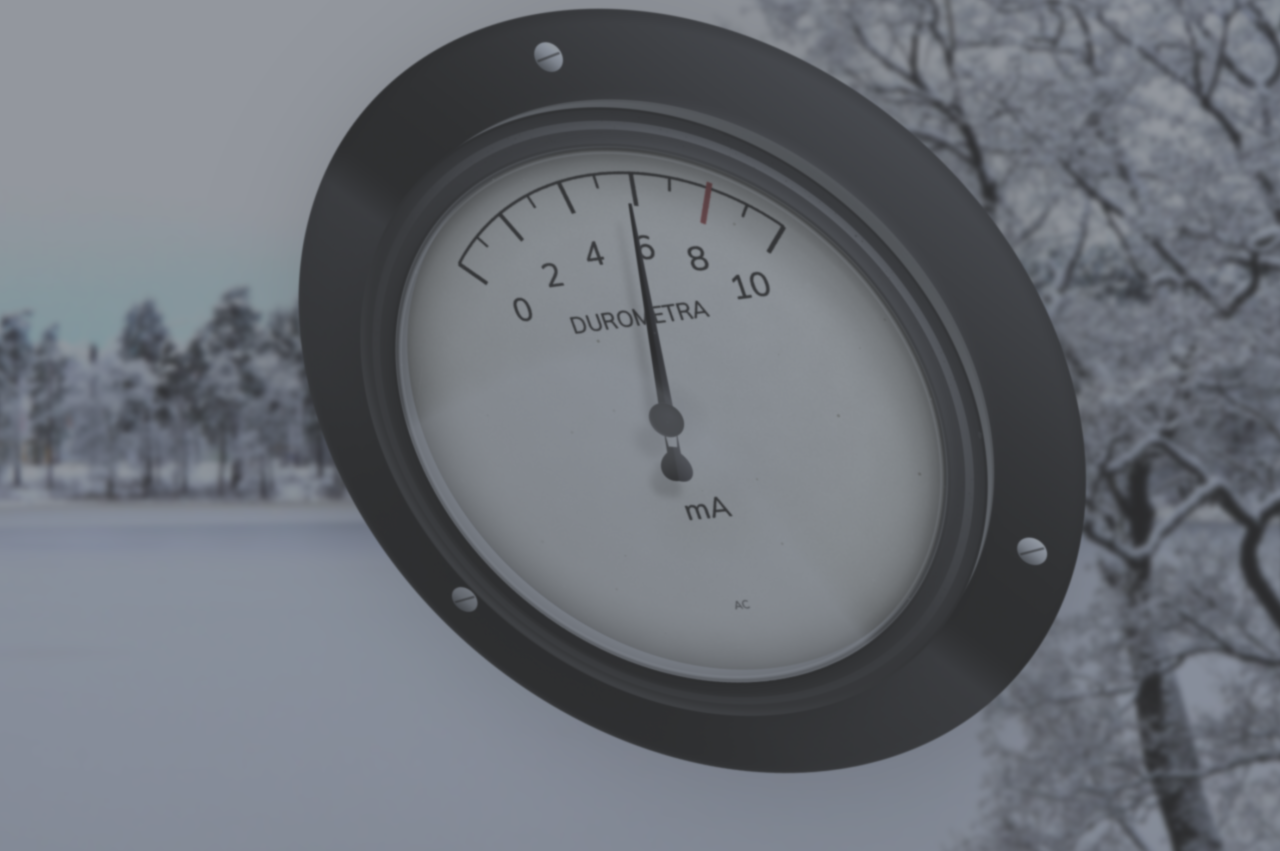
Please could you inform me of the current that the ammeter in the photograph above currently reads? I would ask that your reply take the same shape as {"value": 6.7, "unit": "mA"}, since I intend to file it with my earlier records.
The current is {"value": 6, "unit": "mA"}
